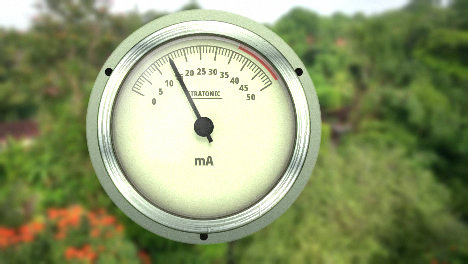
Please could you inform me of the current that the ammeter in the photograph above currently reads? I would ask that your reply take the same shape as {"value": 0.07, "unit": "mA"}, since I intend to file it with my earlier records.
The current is {"value": 15, "unit": "mA"}
